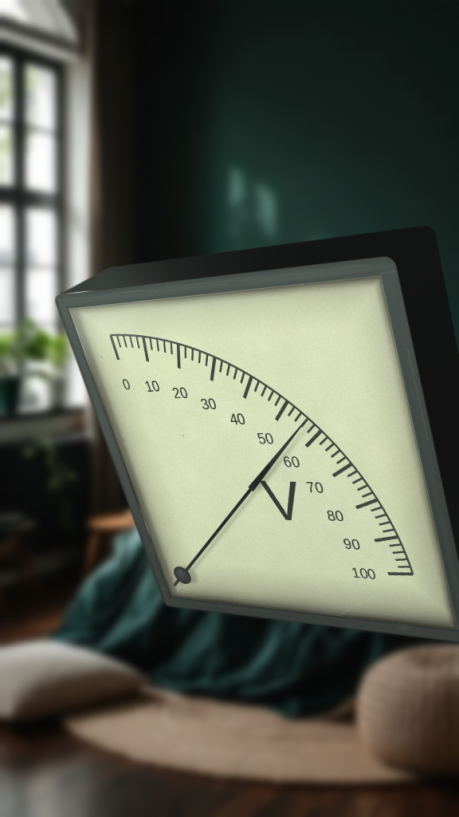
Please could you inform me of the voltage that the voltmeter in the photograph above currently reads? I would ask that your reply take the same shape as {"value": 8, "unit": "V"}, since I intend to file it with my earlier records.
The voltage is {"value": 56, "unit": "V"}
